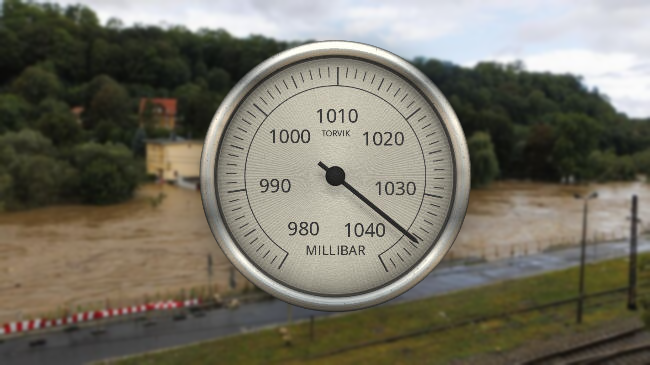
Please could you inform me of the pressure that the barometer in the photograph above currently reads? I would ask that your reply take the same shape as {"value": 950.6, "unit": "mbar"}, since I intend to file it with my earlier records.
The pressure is {"value": 1035.5, "unit": "mbar"}
